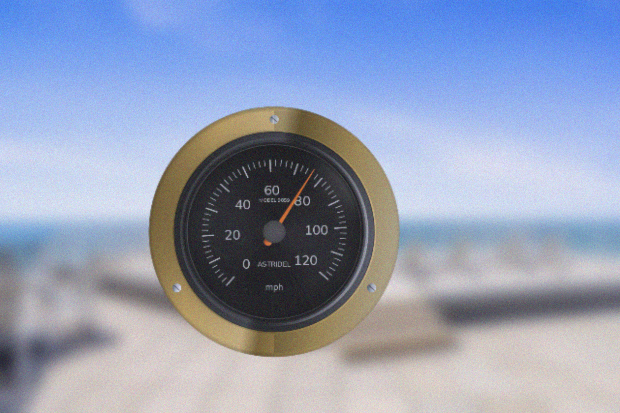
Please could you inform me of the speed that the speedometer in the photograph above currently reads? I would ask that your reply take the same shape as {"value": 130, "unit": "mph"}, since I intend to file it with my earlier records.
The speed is {"value": 76, "unit": "mph"}
